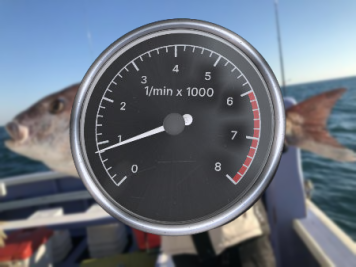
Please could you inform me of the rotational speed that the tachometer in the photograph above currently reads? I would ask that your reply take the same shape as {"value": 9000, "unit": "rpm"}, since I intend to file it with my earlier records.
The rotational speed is {"value": 800, "unit": "rpm"}
